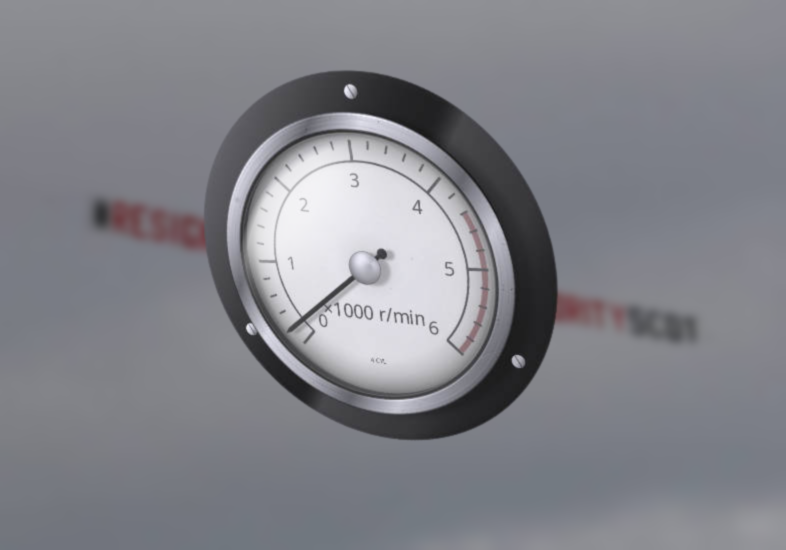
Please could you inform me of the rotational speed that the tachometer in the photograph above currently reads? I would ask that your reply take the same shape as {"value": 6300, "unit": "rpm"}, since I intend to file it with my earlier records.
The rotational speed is {"value": 200, "unit": "rpm"}
